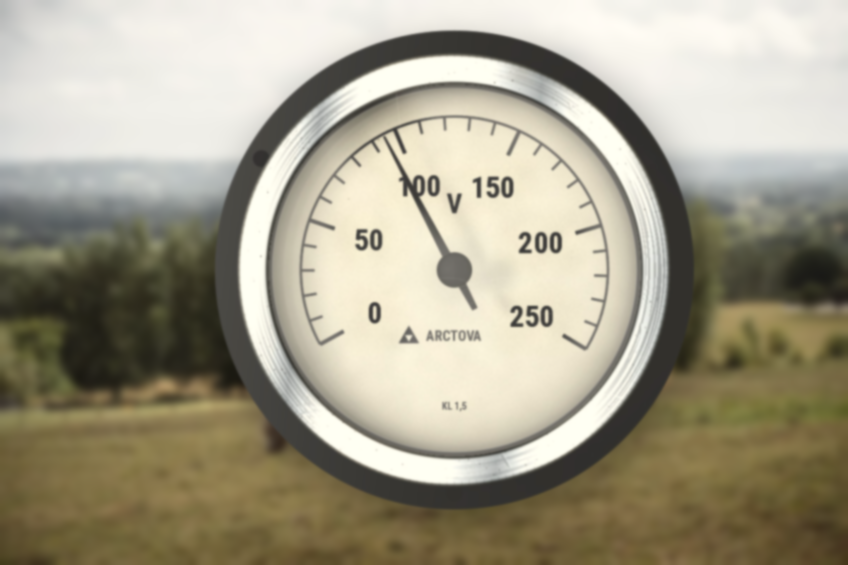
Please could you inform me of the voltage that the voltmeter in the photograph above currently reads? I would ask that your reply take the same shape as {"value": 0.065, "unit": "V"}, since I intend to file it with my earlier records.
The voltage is {"value": 95, "unit": "V"}
